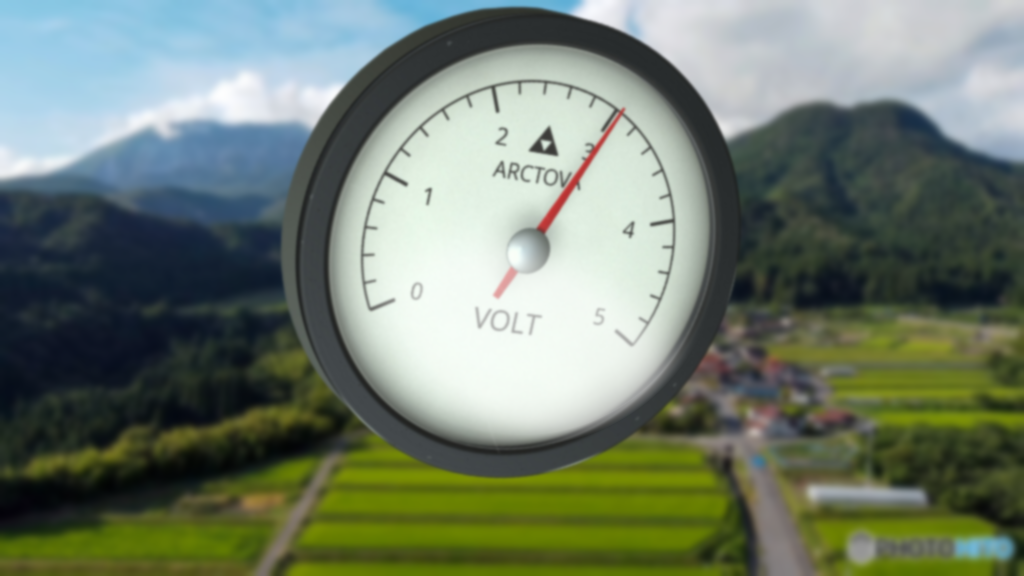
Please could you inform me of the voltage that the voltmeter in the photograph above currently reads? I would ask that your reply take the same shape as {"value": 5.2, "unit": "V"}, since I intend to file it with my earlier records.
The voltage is {"value": 3, "unit": "V"}
